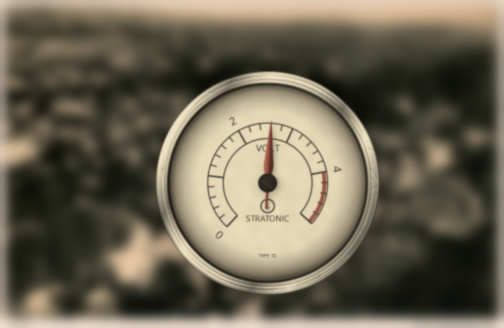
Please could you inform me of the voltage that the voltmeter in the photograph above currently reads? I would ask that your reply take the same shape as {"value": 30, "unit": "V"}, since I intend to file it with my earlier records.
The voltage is {"value": 2.6, "unit": "V"}
